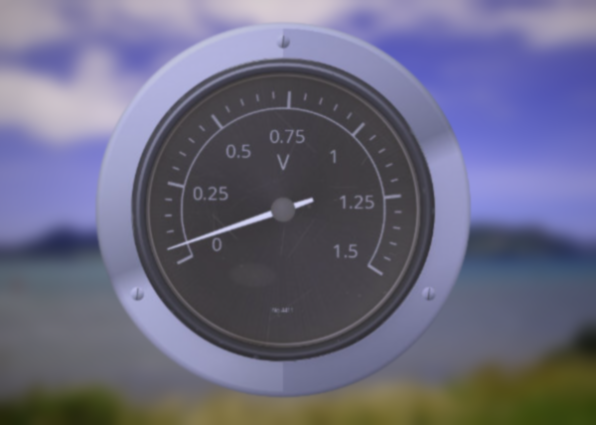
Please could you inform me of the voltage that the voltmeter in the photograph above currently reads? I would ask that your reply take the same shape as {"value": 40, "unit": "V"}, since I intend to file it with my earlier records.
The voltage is {"value": 0.05, "unit": "V"}
